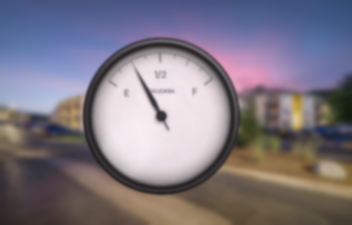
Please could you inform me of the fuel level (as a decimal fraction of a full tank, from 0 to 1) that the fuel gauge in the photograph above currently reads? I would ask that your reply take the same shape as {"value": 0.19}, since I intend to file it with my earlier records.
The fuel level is {"value": 0.25}
